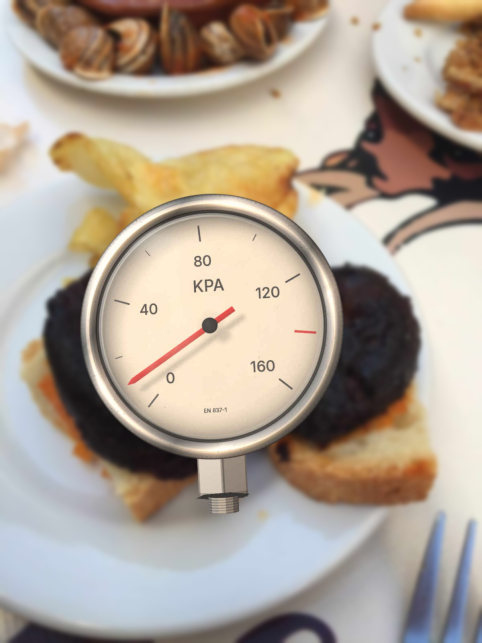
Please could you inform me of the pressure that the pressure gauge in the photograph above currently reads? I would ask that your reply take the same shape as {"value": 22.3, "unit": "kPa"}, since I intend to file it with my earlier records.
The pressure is {"value": 10, "unit": "kPa"}
